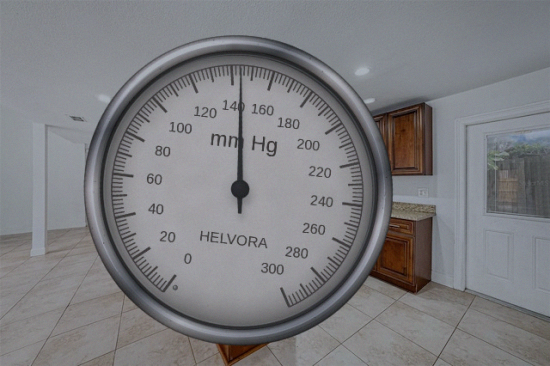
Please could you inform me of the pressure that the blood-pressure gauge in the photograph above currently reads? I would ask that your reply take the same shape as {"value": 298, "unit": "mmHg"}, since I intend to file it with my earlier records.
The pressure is {"value": 144, "unit": "mmHg"}
